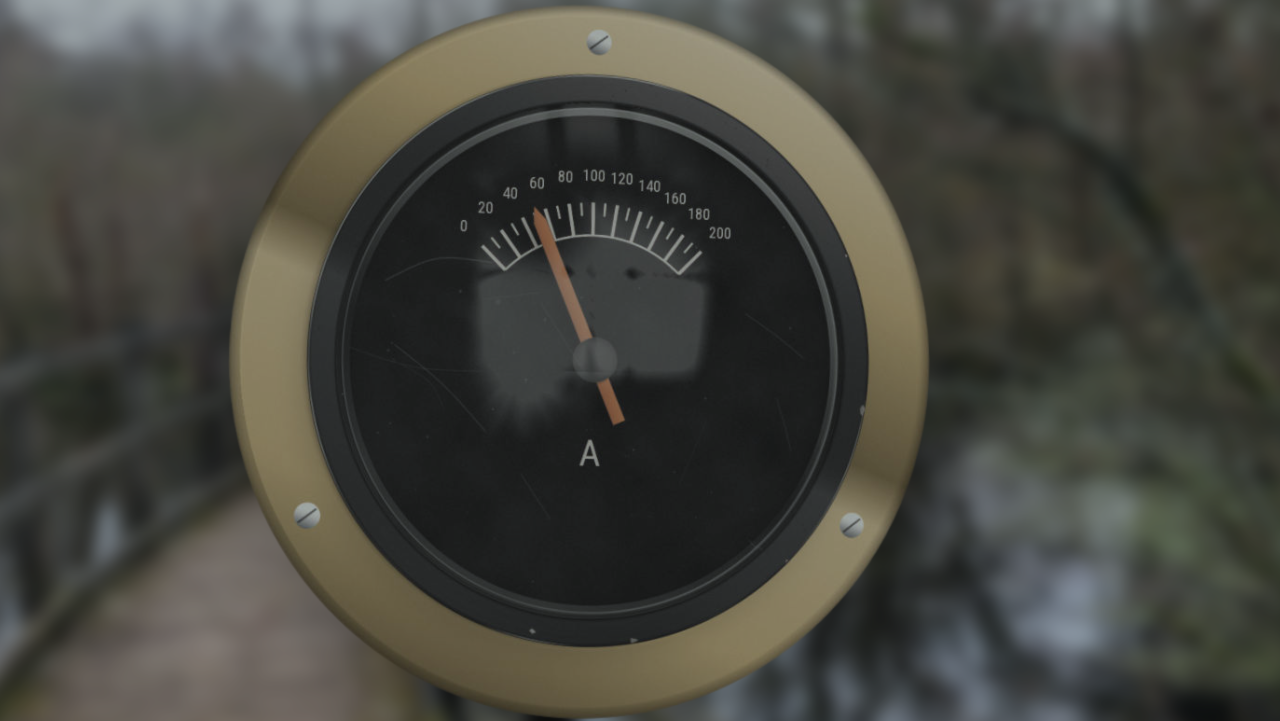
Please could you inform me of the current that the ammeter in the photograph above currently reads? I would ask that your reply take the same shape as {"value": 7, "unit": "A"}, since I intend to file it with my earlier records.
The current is {"value": 50, "unit": "A"}
